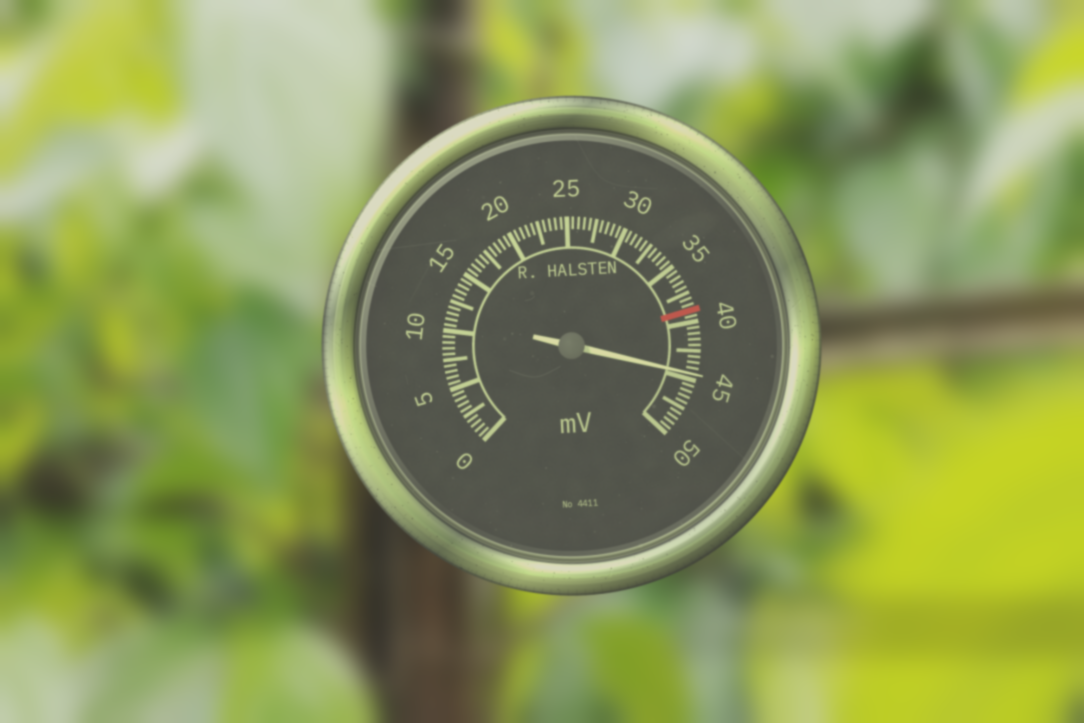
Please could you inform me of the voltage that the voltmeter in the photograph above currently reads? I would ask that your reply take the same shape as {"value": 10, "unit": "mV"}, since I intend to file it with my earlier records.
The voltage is {"value": 44.5, "unit": "mV"}
